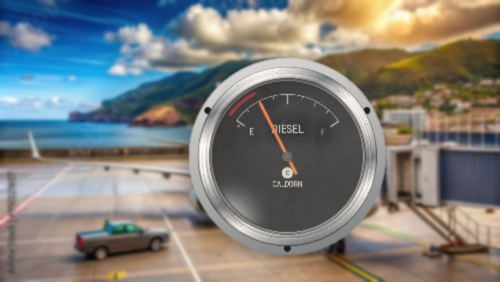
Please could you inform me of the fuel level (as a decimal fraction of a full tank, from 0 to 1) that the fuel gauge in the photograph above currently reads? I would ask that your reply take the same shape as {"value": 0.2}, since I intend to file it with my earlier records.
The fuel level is {"value": 0.25}
